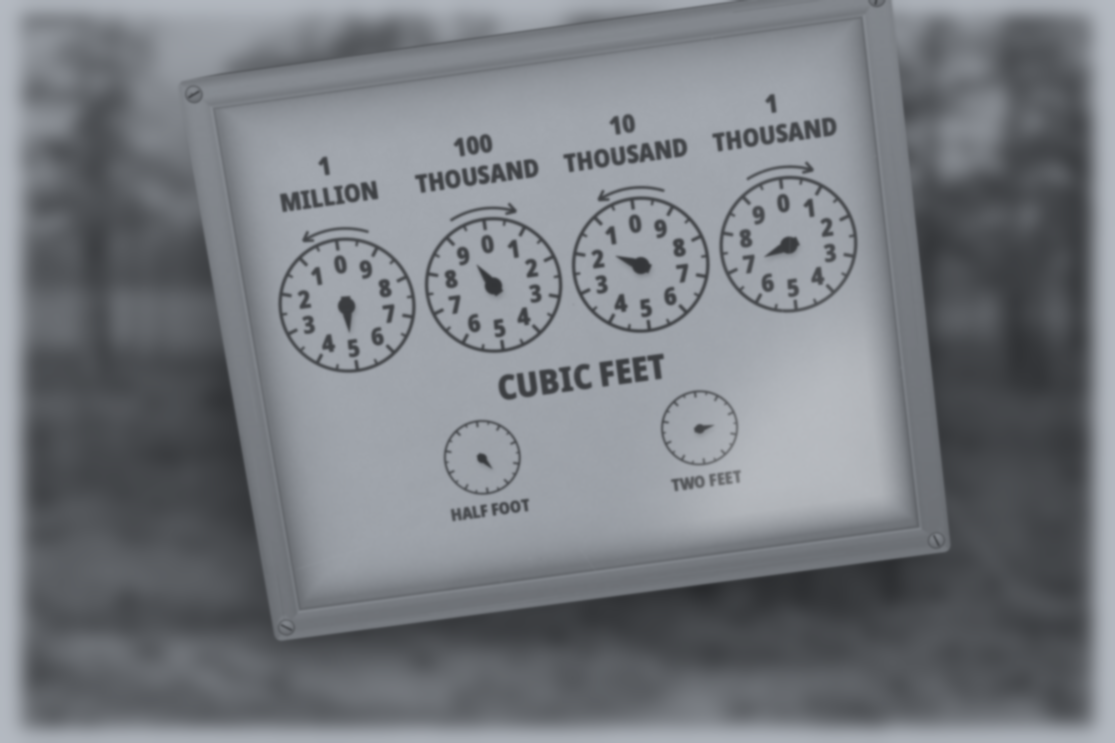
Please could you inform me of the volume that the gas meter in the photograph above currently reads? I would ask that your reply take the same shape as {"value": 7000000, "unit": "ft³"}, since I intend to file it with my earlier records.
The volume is {"value": 491700, "unit": "ft³"}
